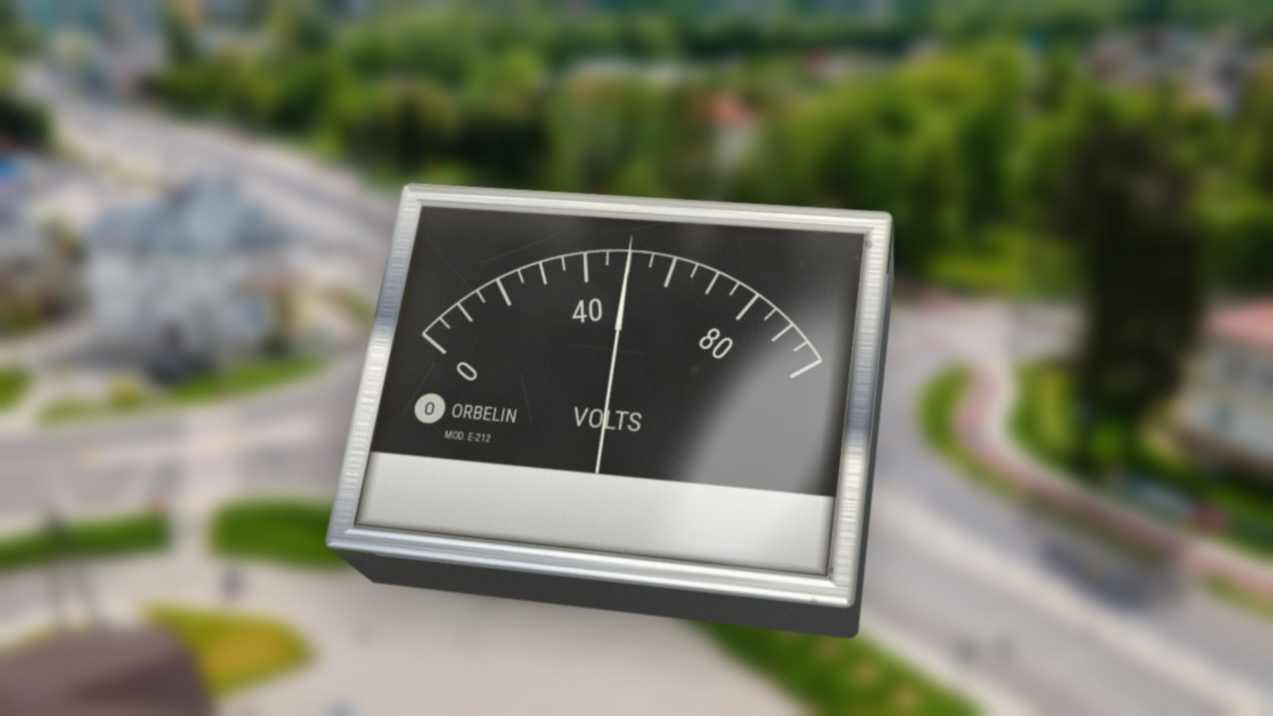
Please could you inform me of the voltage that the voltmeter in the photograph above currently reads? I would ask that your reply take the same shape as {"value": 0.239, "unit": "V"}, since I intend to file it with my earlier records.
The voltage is {"value": 50, "unit": "V"}
